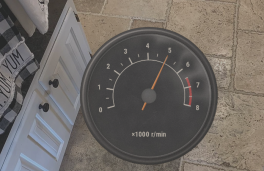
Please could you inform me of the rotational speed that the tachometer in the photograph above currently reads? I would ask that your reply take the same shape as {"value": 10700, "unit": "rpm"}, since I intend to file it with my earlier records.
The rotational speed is {"value": 5000, "unit": "rpm"}
